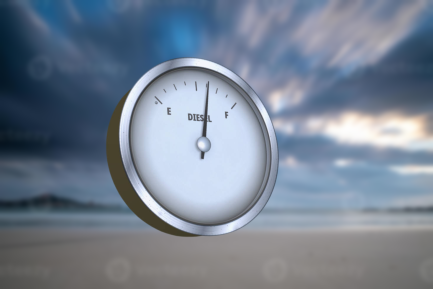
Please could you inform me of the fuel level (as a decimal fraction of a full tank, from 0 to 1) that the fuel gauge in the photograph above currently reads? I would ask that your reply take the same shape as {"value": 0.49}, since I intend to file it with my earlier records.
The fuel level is {"value": 0.625}
